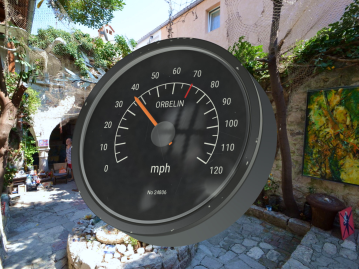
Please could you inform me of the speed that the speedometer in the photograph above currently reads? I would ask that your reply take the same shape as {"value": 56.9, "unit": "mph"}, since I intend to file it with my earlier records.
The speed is {"value": 37.5, "unit": "mph"}
